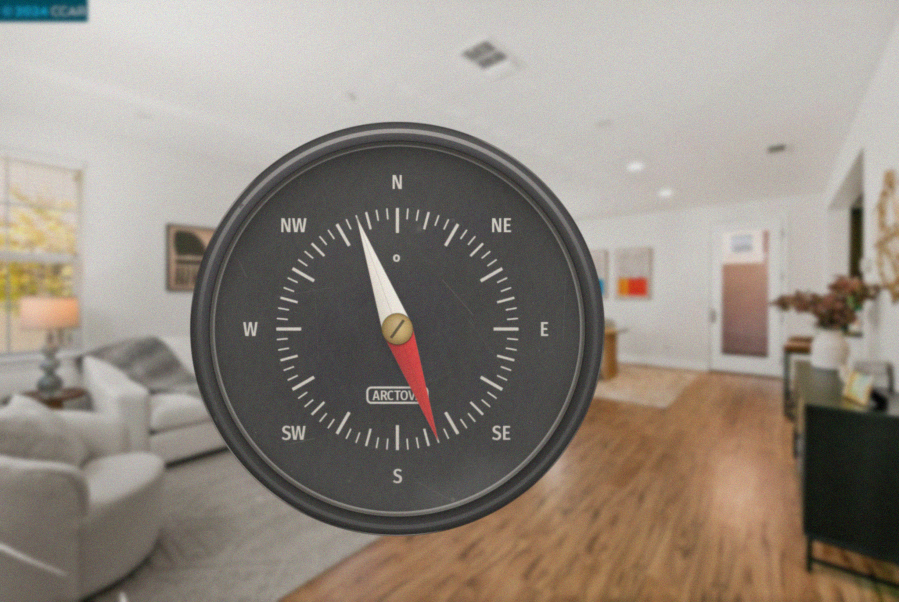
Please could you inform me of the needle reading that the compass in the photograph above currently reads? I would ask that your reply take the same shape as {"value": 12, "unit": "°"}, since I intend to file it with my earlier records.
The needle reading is {"value": 160, "unit": "°"}
